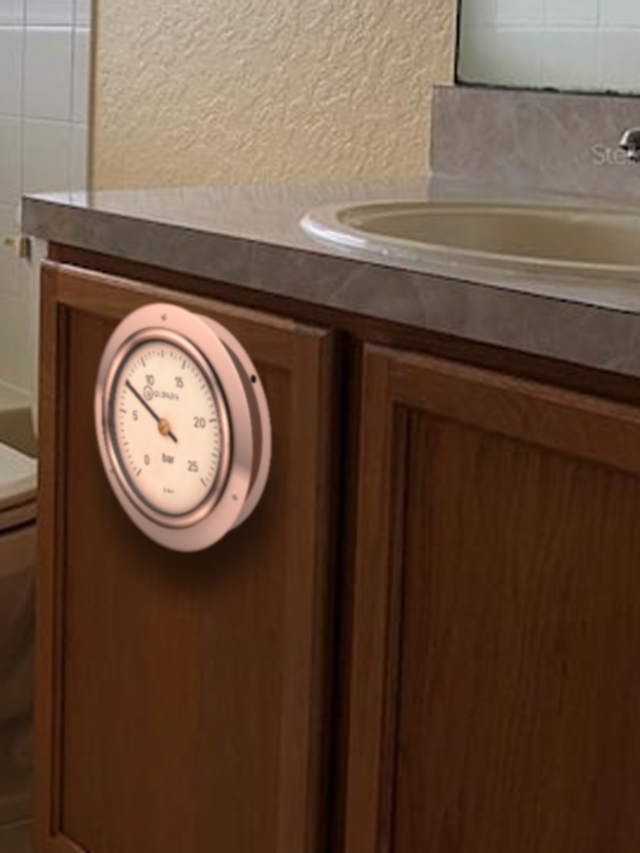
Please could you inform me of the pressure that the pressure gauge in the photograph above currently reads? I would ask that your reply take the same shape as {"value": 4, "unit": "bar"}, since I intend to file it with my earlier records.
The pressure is {"value": 7.5, "unit": "bar"}
